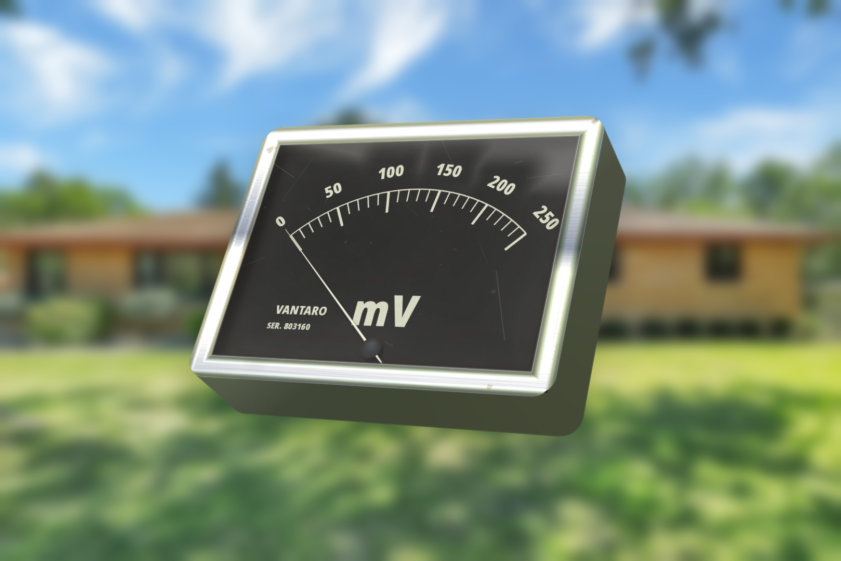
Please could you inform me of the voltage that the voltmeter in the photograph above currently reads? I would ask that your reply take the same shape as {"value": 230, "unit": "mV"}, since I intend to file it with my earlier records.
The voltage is {"value": 0, "unit": "mV"}
